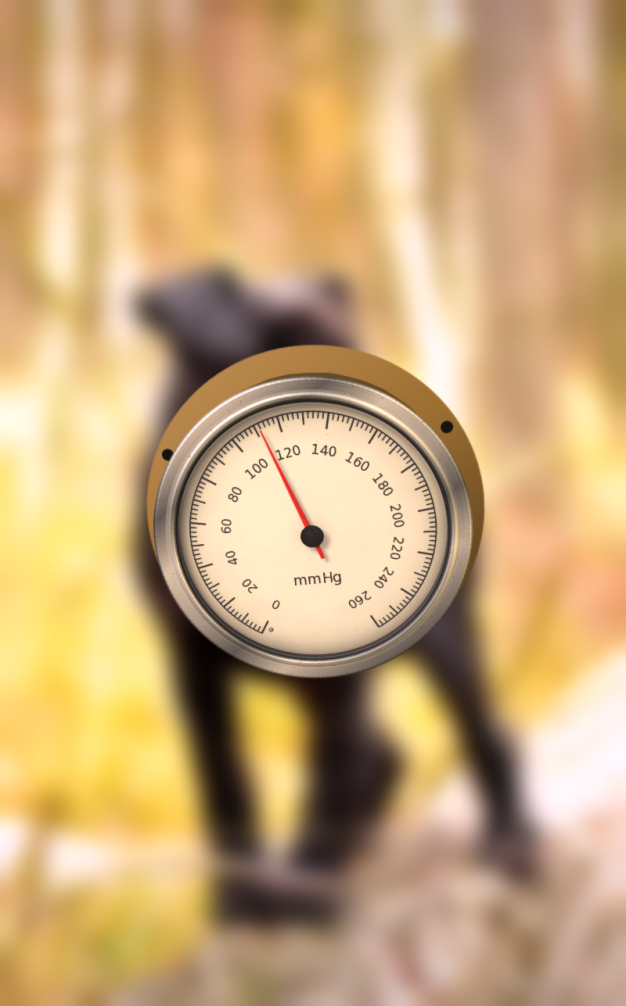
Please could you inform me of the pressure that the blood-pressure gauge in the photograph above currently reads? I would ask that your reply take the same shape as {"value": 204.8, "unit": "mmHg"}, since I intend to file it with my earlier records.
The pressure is {"value": 112, "unit": "mmHg"}
